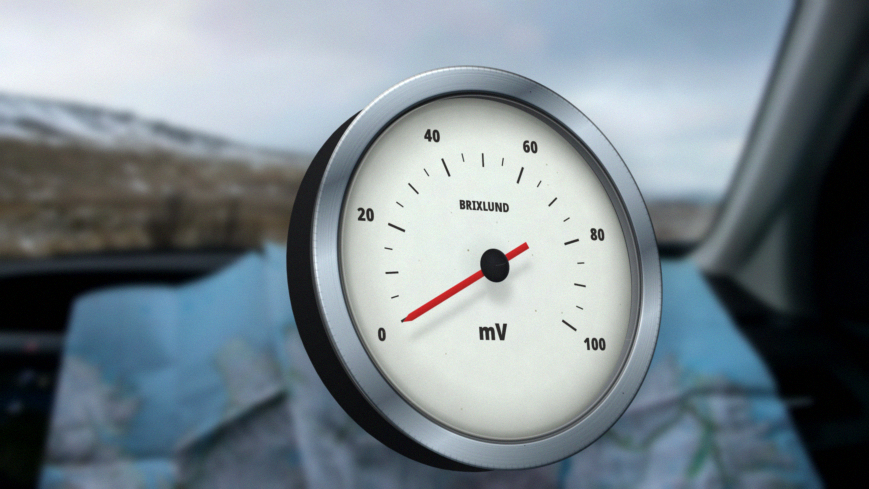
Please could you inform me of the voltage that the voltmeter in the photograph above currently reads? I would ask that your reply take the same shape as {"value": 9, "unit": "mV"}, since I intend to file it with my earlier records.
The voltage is {"value": 0, "unit": "mV"}
